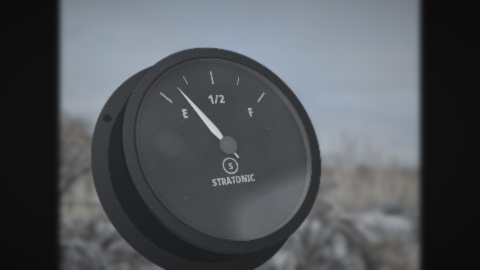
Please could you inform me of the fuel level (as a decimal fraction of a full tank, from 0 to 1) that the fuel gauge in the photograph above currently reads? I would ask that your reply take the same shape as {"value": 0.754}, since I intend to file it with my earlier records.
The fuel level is {"value": 0.125}
